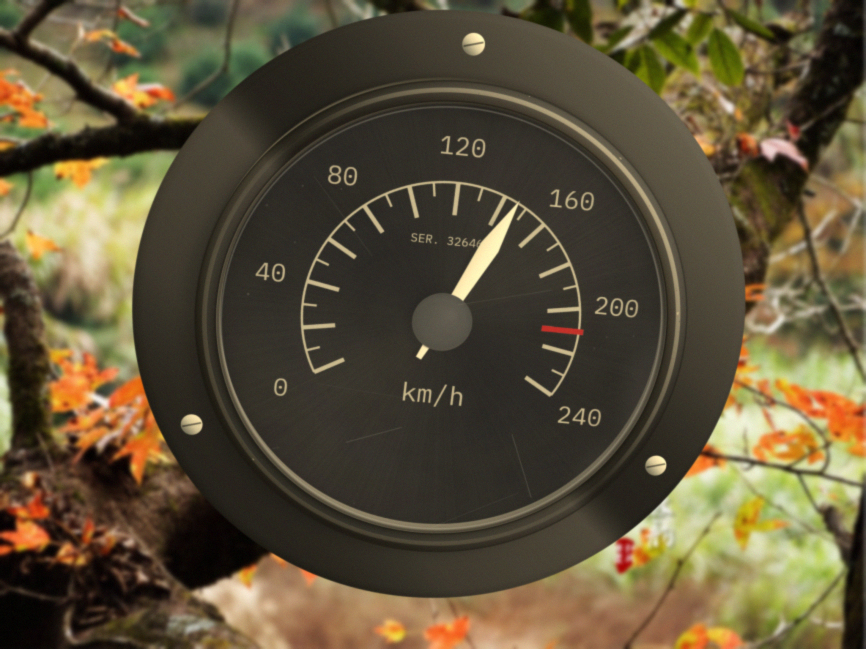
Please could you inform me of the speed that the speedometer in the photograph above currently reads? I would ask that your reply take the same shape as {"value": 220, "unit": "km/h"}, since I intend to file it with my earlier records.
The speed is {"value": 145, "unit": "km/h"}
